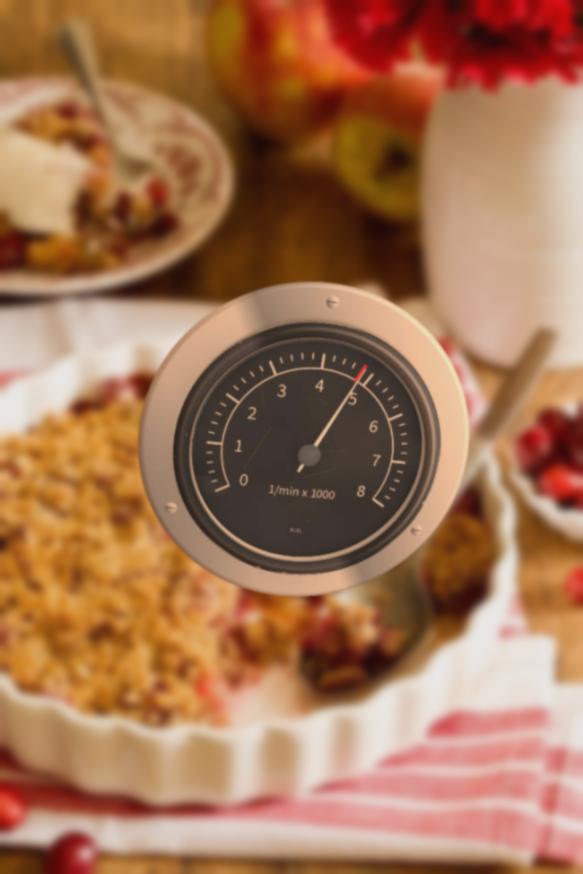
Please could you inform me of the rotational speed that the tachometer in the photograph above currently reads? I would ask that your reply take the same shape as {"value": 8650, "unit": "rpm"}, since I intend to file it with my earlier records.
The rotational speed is {"value": 4800, "unit": "rpm"}
